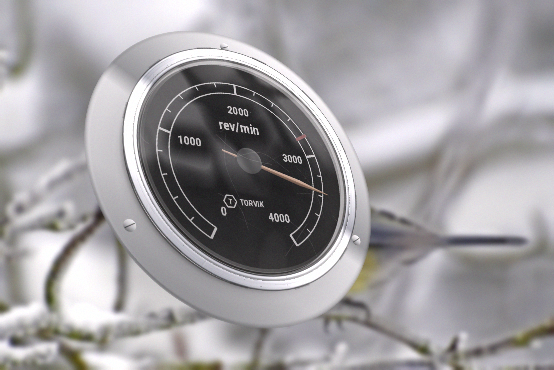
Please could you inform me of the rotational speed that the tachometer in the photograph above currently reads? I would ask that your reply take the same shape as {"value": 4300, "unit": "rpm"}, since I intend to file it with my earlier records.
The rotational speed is {"value": 3400, "unit": "rpm"}
